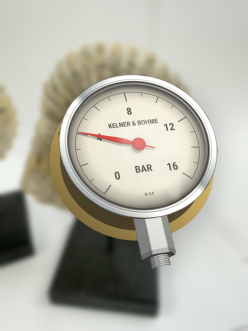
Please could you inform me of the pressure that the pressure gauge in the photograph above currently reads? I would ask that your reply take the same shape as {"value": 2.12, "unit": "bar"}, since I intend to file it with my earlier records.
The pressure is {"value": 4, "unit": "bar"}
